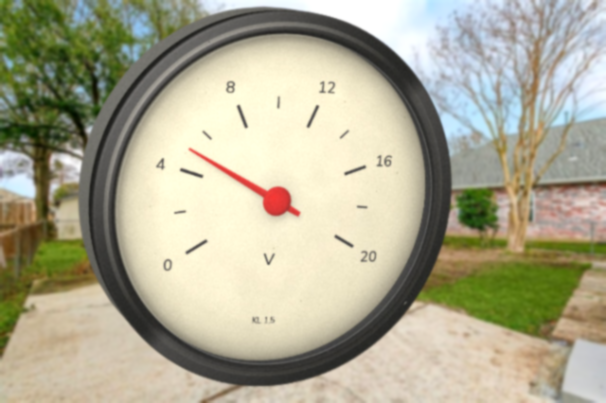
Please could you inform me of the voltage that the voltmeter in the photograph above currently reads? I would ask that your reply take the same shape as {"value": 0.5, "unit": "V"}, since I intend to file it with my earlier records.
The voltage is {"value": 5, "unit": "V"}
